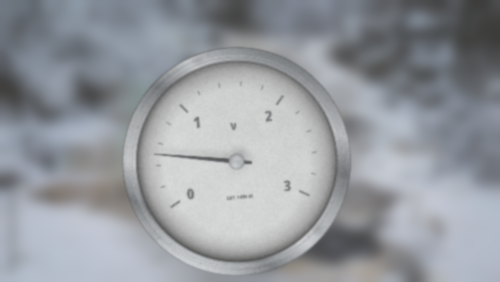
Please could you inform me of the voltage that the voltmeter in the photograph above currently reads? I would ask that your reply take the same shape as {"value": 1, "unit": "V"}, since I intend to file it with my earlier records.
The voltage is {"value": 0.5, "unit": "V"}
